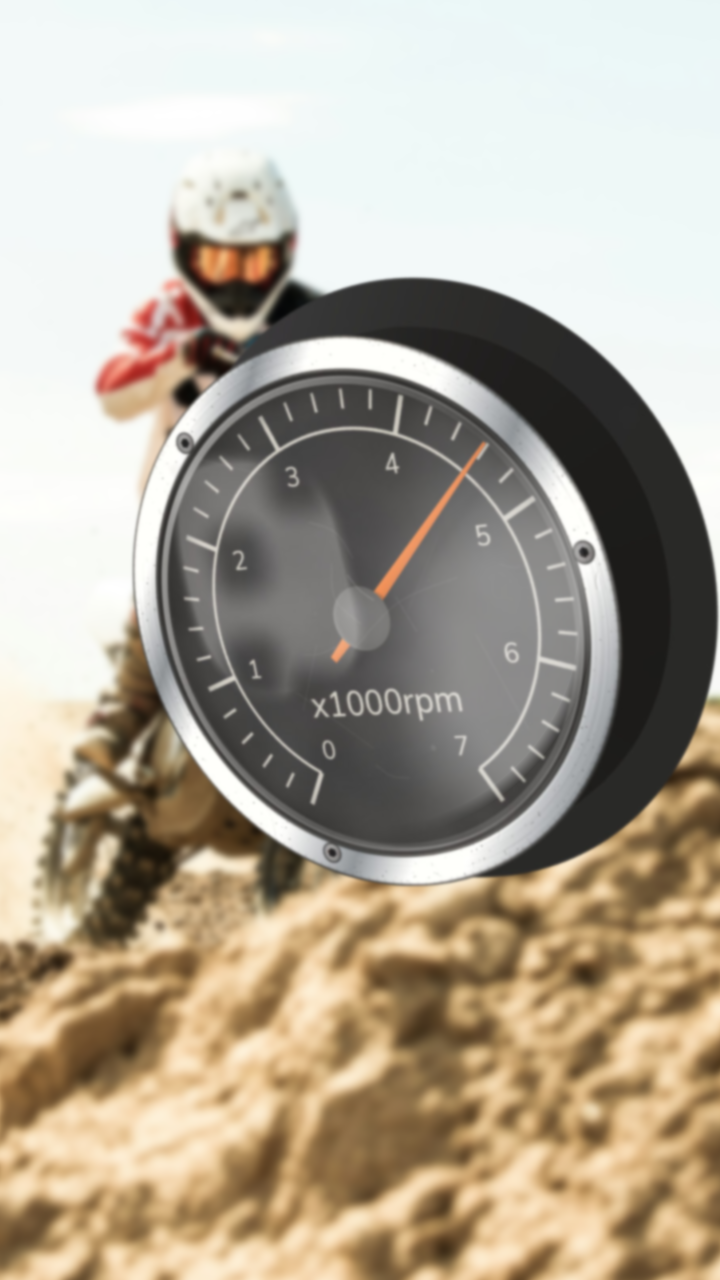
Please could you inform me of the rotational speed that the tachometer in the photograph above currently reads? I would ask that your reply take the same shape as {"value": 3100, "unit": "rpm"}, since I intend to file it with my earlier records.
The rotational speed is {"value": 4600, "unit": "rpm"}
